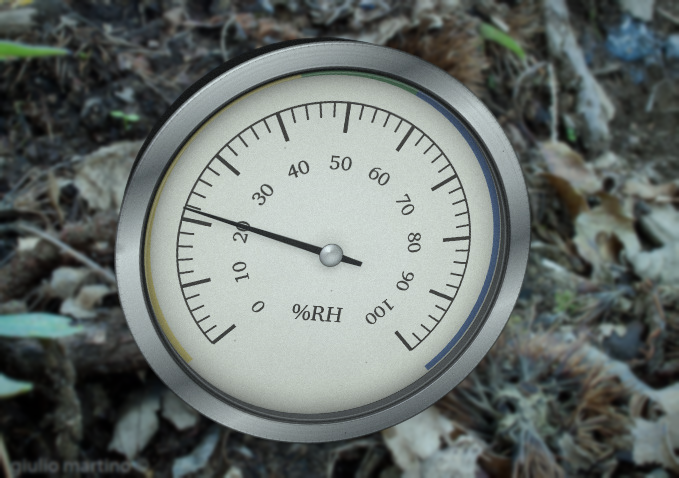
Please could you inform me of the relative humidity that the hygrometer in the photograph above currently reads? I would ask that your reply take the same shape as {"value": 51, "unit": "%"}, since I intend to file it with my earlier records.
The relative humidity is {"value": 22, "unit": "%"}
